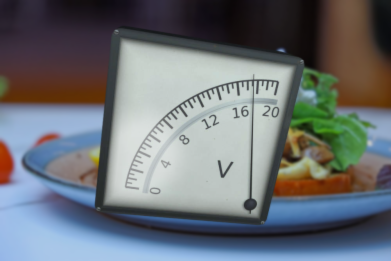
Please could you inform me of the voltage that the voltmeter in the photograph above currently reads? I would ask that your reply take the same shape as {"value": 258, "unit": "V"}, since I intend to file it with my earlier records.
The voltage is {"value": 17.5, "unit": "V"}
